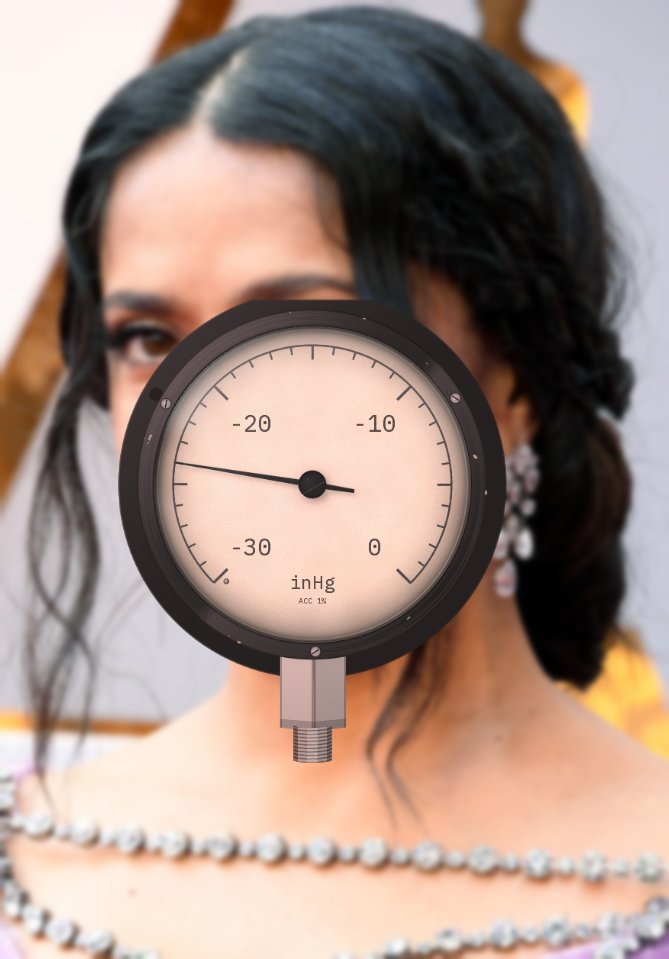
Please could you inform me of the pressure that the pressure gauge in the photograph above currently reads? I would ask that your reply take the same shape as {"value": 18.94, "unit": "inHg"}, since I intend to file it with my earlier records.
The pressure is {"value": -24, "unit": "inHg"}
